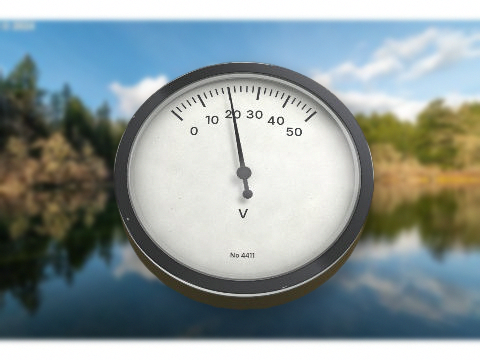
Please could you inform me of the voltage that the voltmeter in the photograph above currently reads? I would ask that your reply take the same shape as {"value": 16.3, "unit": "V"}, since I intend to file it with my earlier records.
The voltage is {"value": 20, "unit": "V"}
